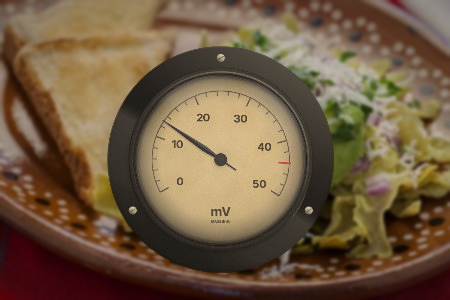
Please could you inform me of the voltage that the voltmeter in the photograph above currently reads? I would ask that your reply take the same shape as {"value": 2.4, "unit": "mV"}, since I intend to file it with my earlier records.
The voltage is {"value": 13, "unit": "mV"}
